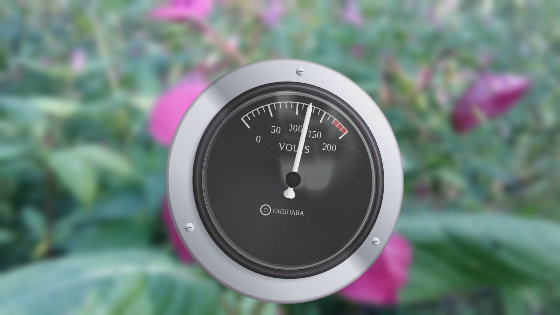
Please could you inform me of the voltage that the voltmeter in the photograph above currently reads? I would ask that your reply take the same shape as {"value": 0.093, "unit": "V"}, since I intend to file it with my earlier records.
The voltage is {"value": 120, "unit": "V"}
